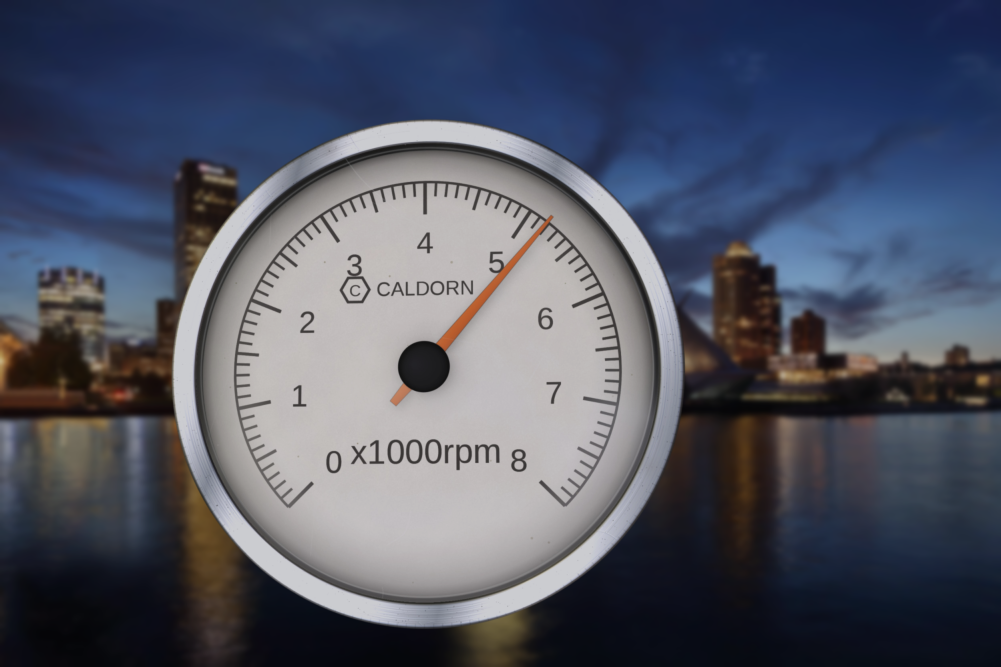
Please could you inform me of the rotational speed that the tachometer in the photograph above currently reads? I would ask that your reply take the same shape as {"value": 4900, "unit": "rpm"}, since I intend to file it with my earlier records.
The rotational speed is {"value": 5200, "unit": "rpm"}
